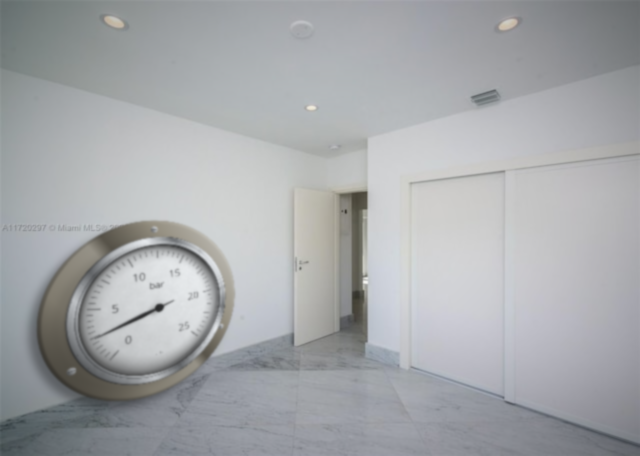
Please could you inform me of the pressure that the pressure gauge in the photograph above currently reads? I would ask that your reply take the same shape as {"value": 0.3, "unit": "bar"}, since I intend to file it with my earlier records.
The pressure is {"value": 2.5, "unit": "bar"}
